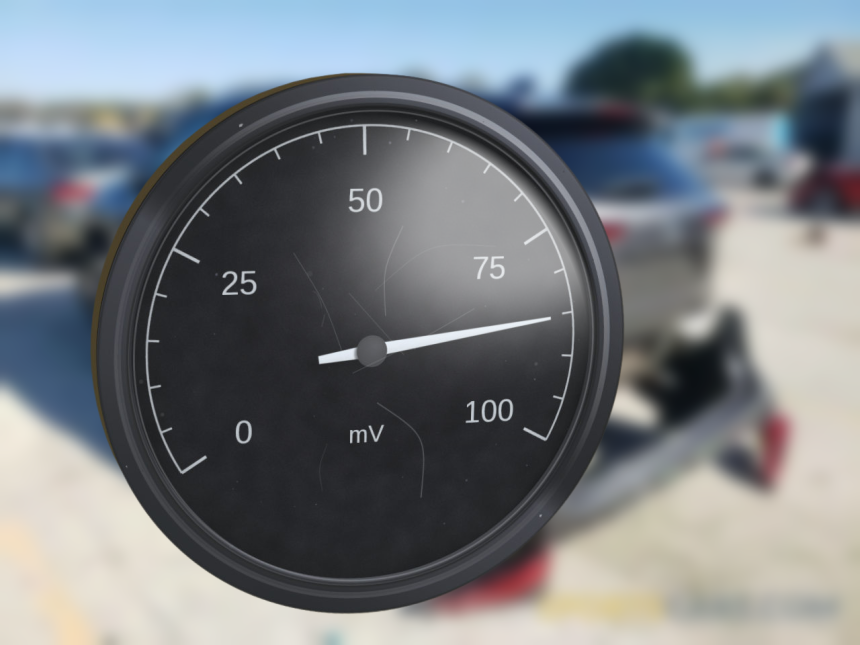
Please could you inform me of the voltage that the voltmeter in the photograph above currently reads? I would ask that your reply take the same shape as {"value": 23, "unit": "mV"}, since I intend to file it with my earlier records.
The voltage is {"value": 85, "unit": "mV"}
